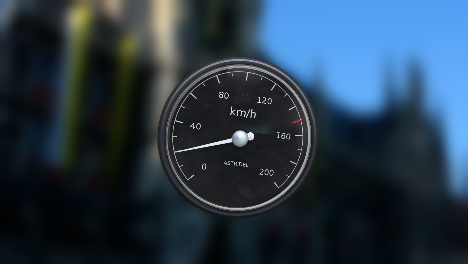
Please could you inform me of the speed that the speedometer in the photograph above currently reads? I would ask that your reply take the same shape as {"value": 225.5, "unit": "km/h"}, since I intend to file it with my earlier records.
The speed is {"value": 20, "unit": "km/h"}
